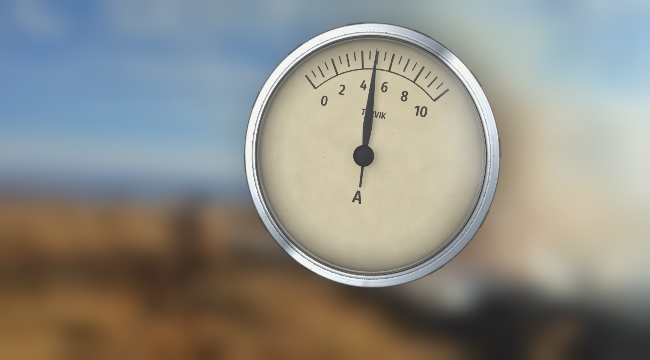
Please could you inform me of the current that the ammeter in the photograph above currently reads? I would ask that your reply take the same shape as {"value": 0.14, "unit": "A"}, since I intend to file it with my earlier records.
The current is {"value": 5, "unit": "A"}
